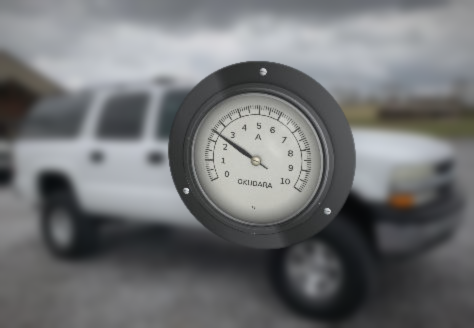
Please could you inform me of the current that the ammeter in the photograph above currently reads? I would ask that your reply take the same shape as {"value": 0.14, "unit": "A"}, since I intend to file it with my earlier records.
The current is {"value": 2.5, "unit": "A"}
